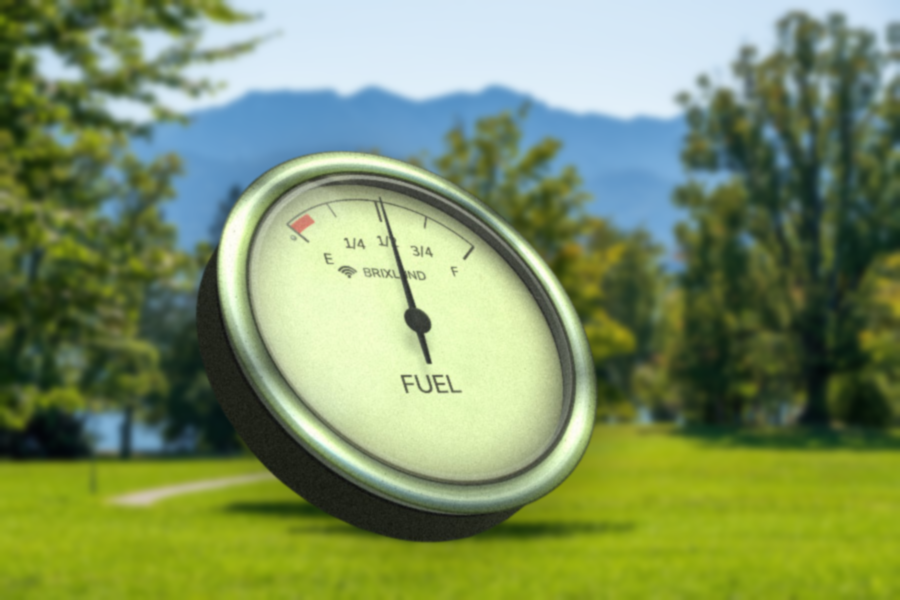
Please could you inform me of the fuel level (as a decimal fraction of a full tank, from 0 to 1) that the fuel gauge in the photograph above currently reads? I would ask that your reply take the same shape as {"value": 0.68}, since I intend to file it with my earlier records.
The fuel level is {"value": 0.5}
